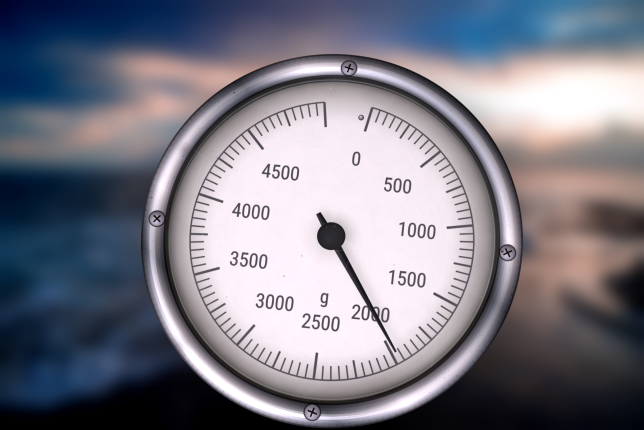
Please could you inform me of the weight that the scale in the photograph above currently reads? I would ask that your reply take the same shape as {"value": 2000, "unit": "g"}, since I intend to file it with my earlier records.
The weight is {"value": 1975, "unit": "g"}
